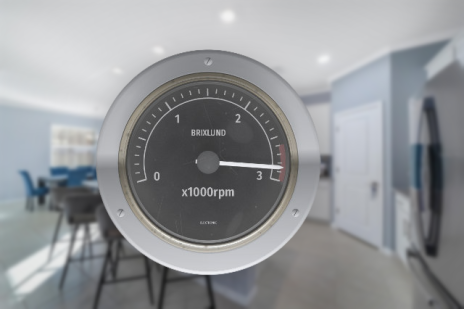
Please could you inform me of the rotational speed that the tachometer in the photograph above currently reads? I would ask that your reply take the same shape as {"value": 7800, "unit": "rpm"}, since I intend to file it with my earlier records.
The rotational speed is {"value": 2850, "unit": "rpm"}
